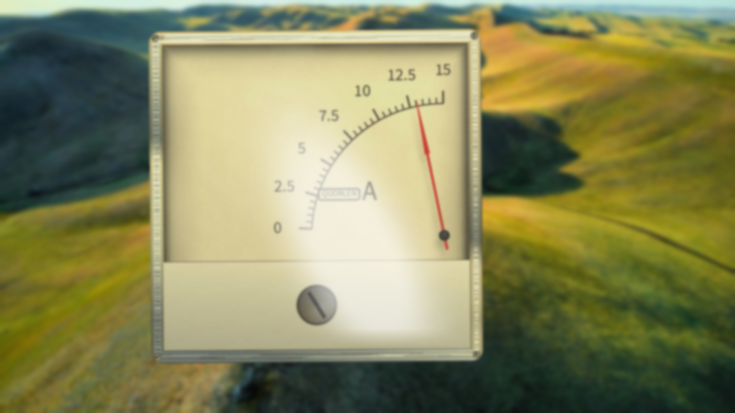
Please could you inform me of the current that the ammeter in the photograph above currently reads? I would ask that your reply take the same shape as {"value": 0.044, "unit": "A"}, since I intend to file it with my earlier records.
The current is {"value": 13, "unit": "A"}
